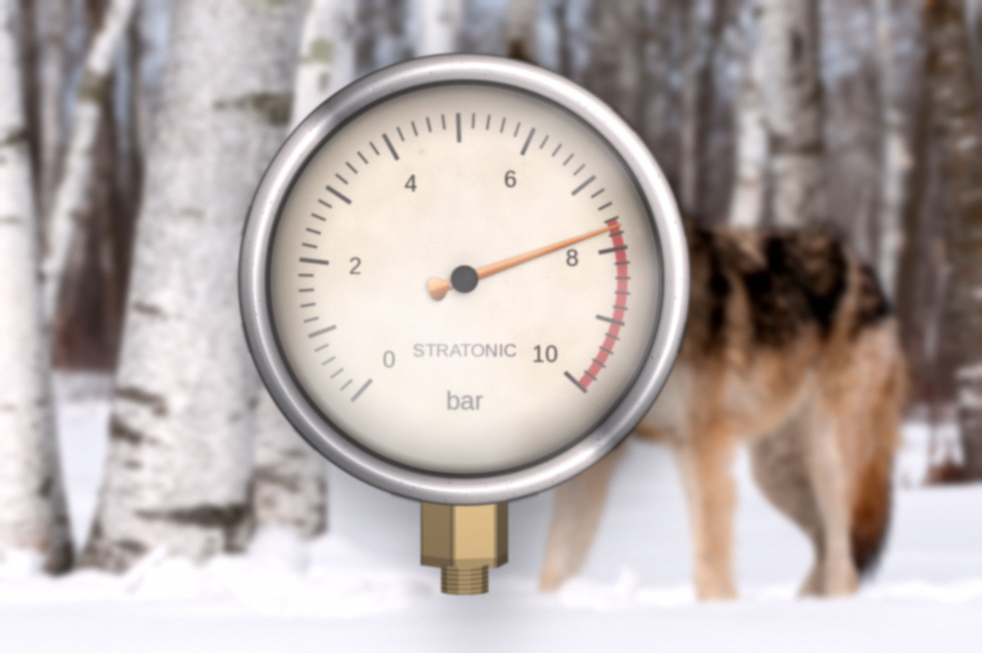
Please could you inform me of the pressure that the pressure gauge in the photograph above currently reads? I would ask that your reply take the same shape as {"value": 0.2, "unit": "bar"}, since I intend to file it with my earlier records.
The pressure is {"value": 7.7, "unit": "bar"}
